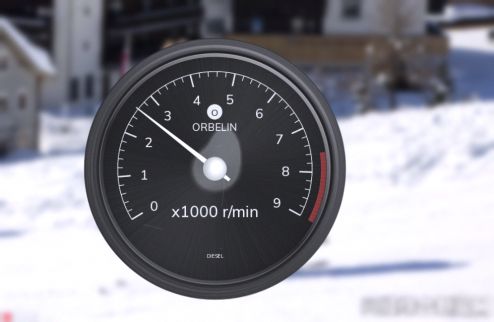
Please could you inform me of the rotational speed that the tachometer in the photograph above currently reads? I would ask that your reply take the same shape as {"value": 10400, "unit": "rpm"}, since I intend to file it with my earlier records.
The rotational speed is {"value": 2600, "unit": "rpm"}
